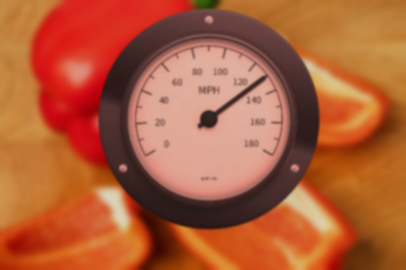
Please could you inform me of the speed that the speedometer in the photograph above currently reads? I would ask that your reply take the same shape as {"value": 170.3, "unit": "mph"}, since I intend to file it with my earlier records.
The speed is {"value": 130, "unit": "mph"}
